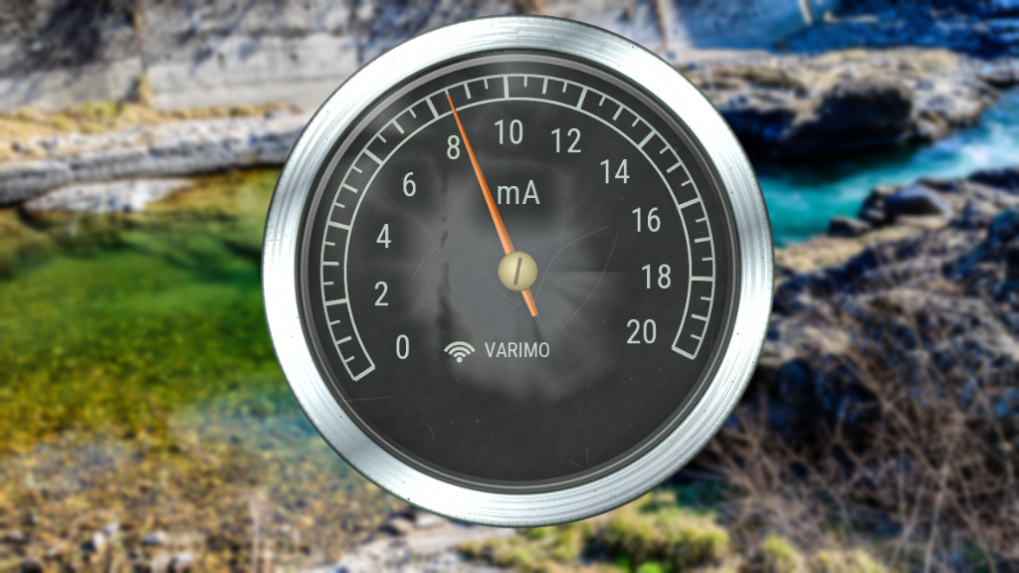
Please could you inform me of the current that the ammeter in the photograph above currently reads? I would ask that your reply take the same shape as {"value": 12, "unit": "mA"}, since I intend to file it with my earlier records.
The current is {"value": 8.5, "unit": "mA"}
